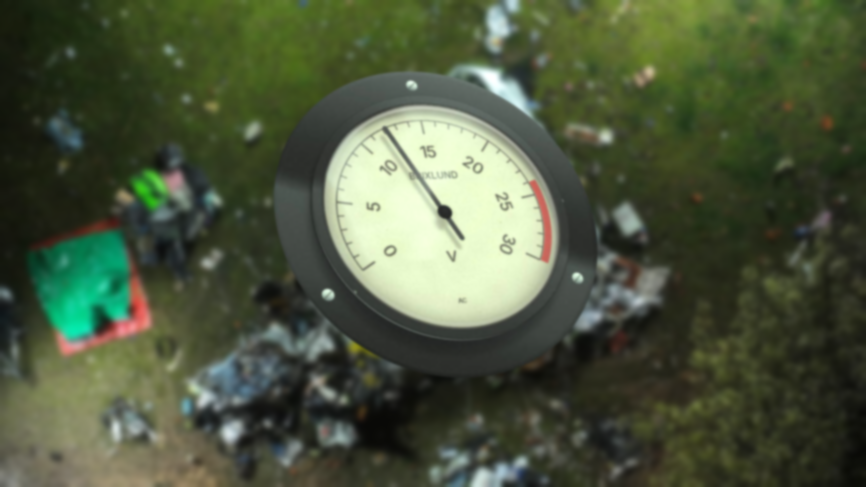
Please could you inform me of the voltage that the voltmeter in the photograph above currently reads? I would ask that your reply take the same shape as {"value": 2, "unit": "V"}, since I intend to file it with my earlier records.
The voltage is {"value": 12, "unit": "V"}
